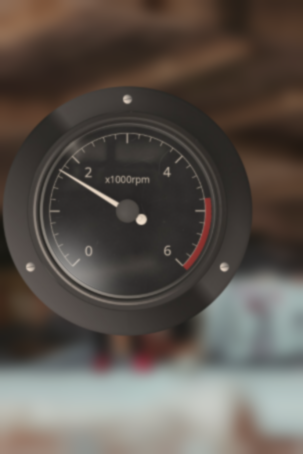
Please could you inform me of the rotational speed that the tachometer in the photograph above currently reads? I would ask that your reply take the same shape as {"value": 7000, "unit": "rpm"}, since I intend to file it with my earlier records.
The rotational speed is {"value": 1700, "unit": "rpm"}
